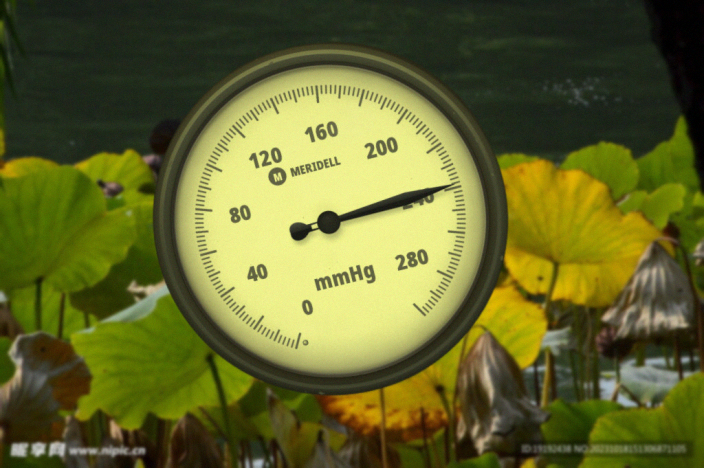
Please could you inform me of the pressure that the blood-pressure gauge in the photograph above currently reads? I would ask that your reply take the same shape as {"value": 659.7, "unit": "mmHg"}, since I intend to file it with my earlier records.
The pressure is {"value": 238, "unit": "mmHg"}
